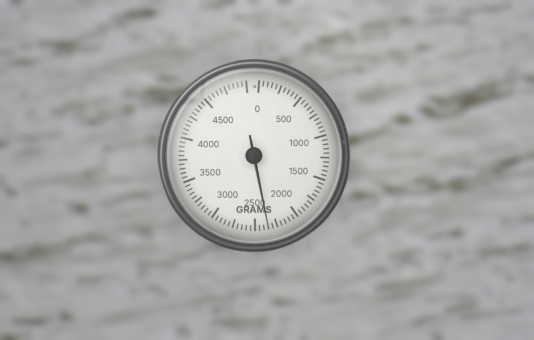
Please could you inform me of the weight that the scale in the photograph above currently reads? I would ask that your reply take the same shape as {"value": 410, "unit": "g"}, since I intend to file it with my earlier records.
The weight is {"value": 2350, "unit": "g"}
